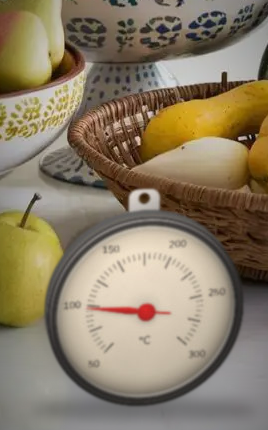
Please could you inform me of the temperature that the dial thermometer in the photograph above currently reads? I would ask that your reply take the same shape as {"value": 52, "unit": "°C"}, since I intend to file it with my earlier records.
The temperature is {"value": 100, "unit": "°C"}
